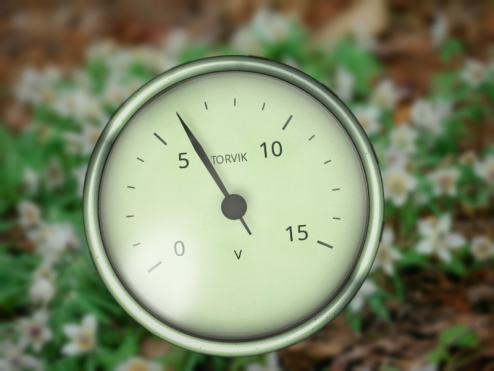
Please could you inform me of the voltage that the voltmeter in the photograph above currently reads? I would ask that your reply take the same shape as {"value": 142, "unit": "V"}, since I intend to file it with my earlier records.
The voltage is {"value": 6, "unit": "V"}
